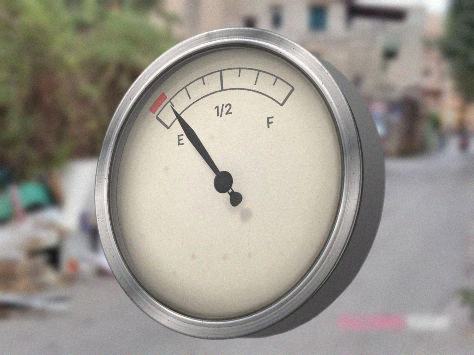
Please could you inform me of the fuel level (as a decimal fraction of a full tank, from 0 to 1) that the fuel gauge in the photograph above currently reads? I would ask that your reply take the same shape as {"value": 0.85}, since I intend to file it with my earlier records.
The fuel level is {"value": 0.125}
